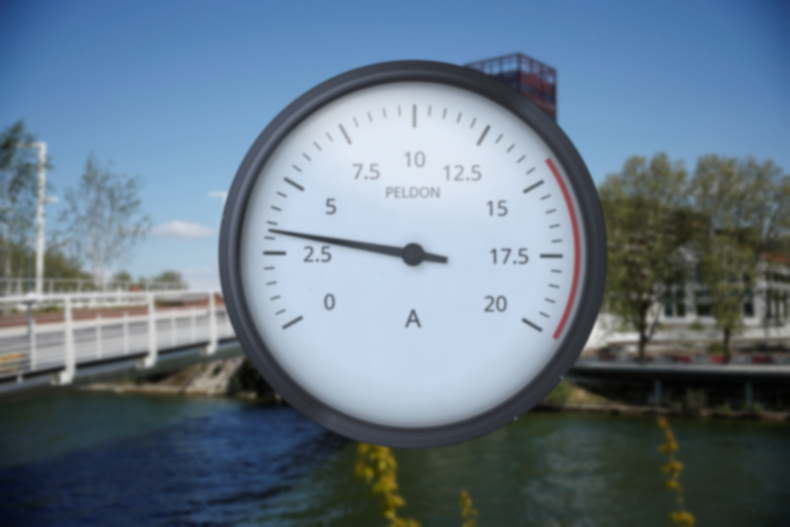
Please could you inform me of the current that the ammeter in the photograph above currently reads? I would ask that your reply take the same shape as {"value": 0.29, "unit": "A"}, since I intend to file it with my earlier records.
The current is {"value": 3.25, "unit": "A"}
